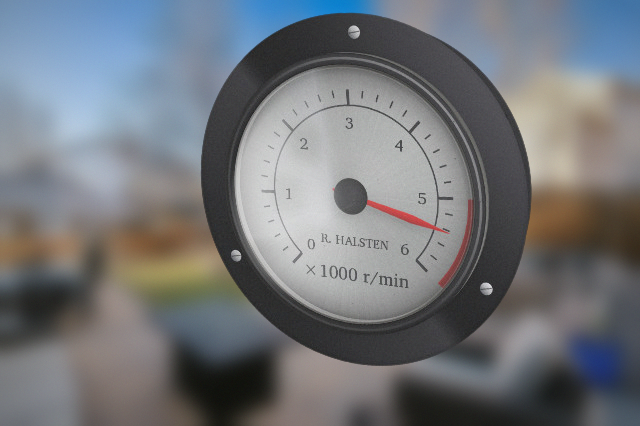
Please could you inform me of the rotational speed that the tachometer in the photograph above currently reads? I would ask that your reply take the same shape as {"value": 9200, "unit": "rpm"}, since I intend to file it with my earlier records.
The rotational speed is {"value": 5400, "unit": "rpm"}
